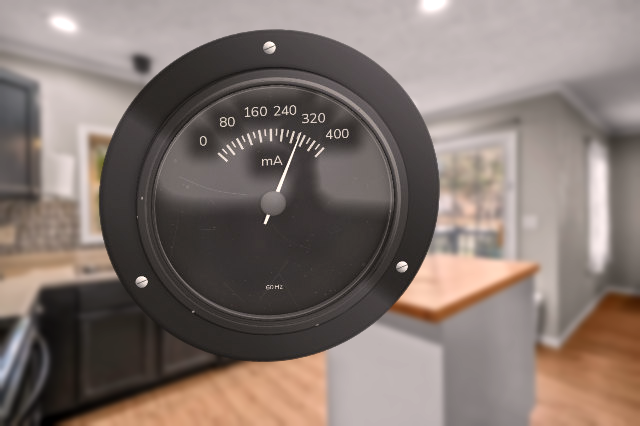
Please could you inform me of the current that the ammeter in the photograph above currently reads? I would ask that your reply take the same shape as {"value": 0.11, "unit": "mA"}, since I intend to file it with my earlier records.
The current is {"value": 300, "unit": "mA"}
